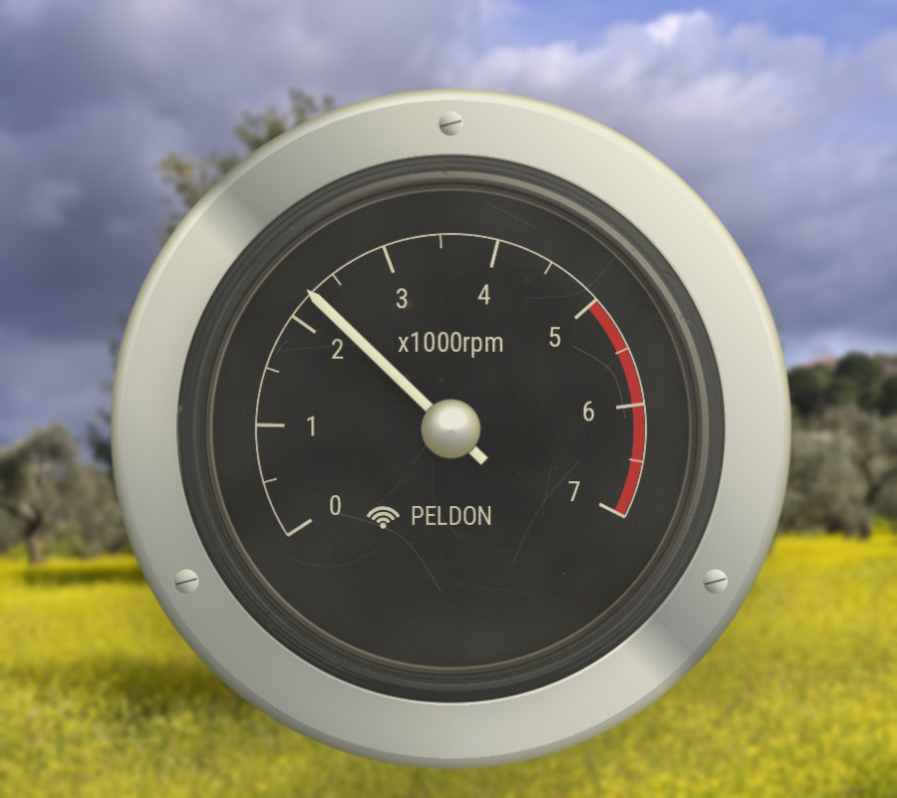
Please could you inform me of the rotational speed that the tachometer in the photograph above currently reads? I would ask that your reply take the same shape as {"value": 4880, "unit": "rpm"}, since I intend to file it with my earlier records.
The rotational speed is {"value": 2250, "unit": "rpm"}
